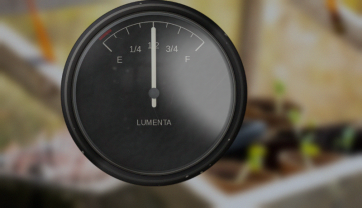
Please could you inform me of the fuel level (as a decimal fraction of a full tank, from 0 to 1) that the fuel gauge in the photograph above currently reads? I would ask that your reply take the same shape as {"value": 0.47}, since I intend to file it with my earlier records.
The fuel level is {"value": 0.5}
